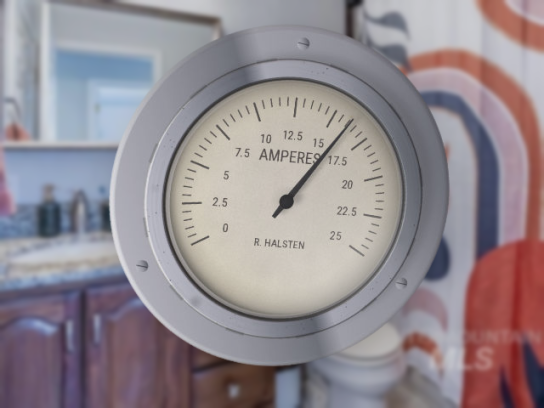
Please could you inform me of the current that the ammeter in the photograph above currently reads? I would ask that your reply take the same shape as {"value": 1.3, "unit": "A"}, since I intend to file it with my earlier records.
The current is {"value": 16, "unit": "A"}
